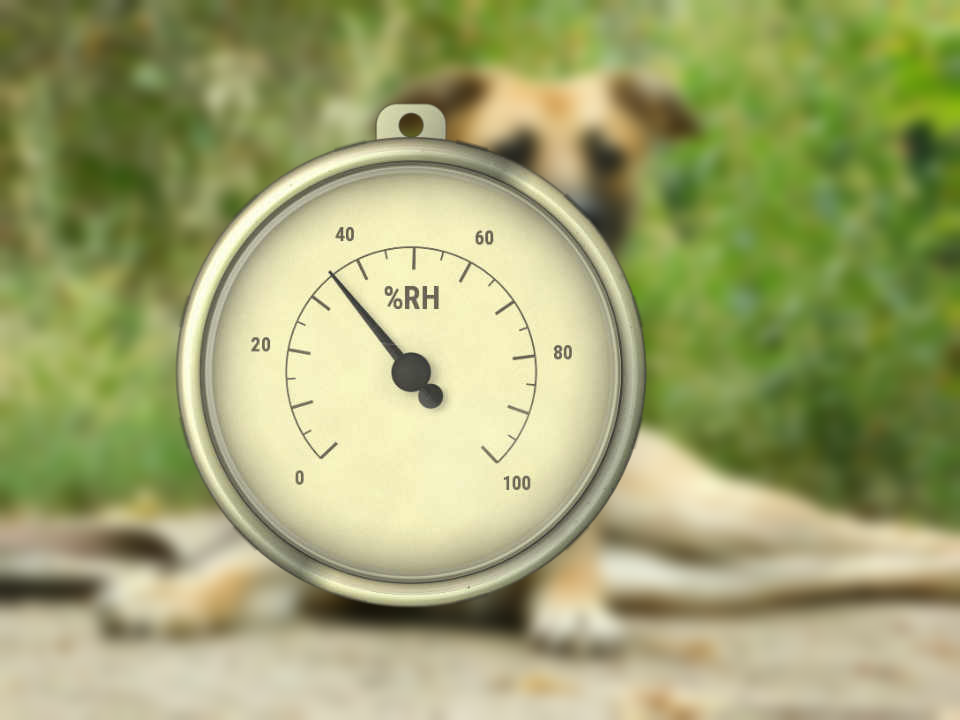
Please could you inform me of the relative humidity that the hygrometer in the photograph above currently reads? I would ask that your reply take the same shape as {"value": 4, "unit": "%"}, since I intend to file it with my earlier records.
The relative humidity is {"value": 35, "unit": "%"}
